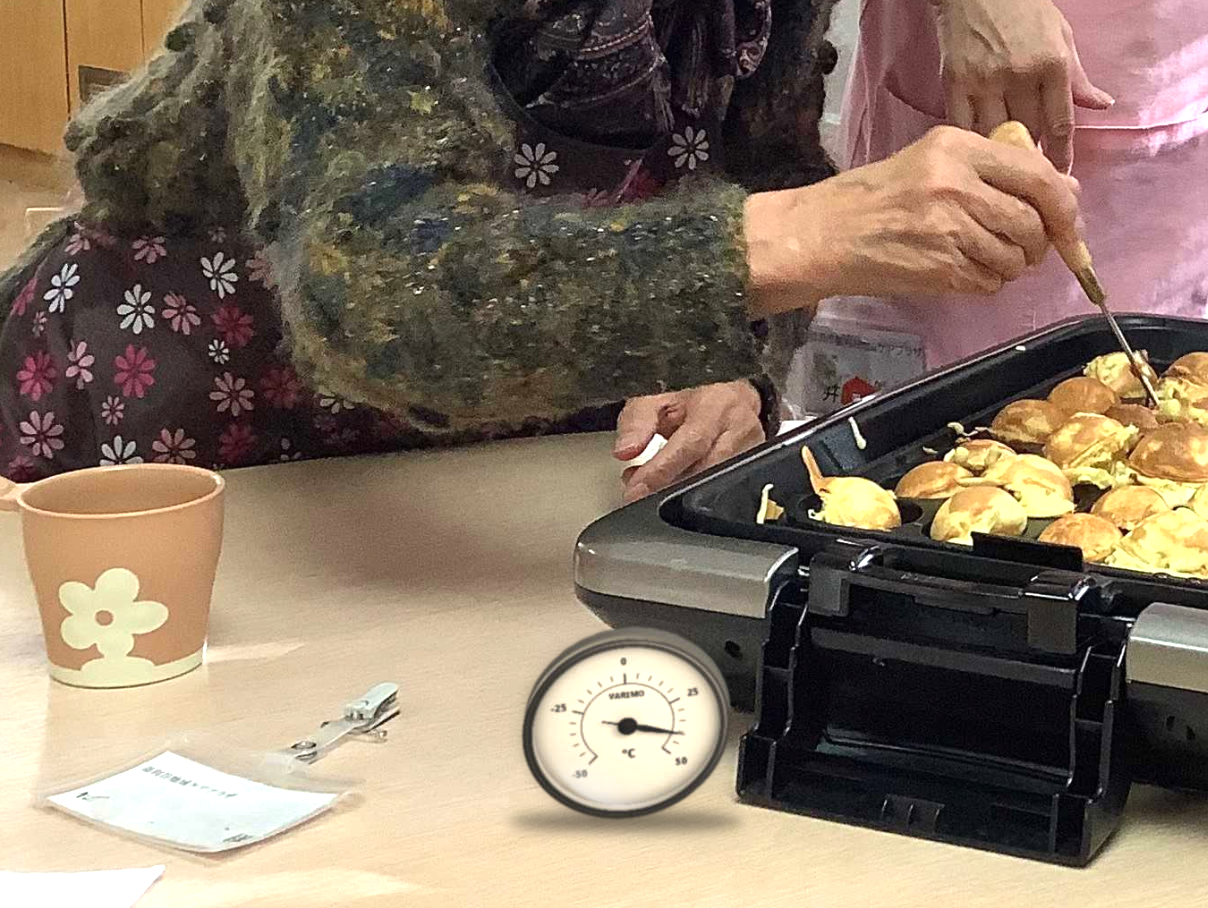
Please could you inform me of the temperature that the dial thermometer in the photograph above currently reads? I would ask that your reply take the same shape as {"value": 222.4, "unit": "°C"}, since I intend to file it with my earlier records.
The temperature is {"value": 40, "unit": "°C"}
